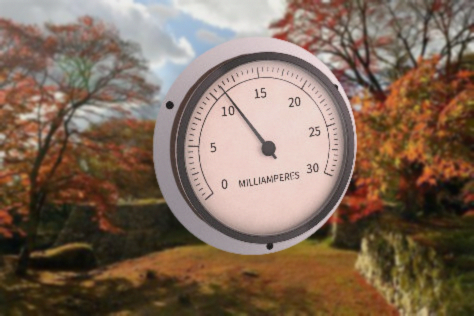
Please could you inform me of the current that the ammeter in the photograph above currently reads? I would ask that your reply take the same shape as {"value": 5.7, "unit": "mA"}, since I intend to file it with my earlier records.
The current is {"value": 11, "unit": "mA"}
